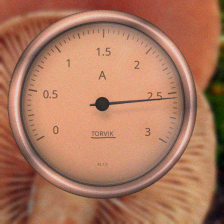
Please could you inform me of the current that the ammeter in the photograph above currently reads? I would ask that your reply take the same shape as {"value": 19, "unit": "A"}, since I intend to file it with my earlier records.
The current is {"value": 2.55, "unit": "A"}
